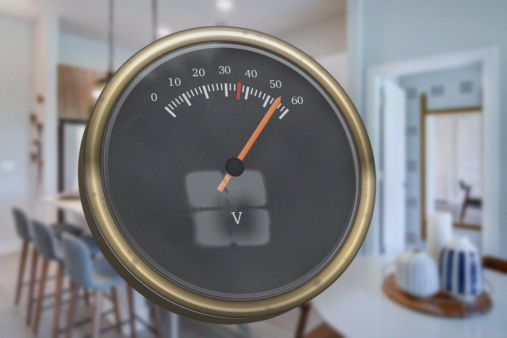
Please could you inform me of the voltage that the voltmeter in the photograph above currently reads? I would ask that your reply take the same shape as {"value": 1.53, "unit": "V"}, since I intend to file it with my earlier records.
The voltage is {"value": 54, "unit": "V"}
